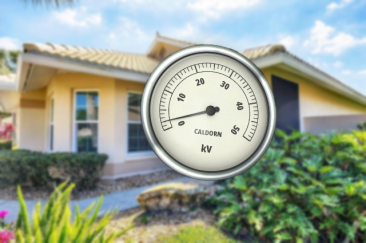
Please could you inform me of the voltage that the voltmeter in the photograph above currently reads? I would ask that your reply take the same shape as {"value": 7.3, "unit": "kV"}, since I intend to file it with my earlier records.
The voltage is {"value": 2, "unit": "kV"}
